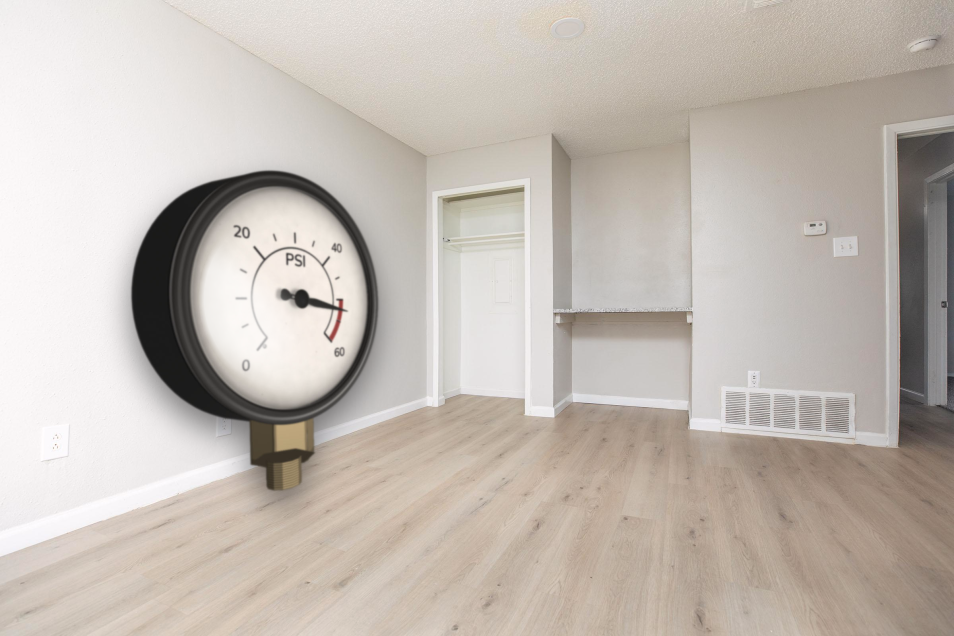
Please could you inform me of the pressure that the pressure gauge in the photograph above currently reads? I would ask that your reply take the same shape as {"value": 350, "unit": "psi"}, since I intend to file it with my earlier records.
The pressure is {"value": 52.5, "unit": "psi"}
